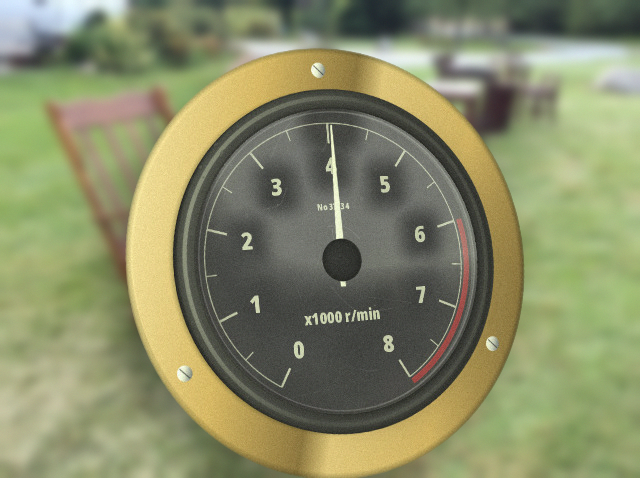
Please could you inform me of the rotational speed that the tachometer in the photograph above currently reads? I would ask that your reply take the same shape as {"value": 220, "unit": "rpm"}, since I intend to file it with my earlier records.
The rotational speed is {"value": 4000, "unit": "rpm"}
